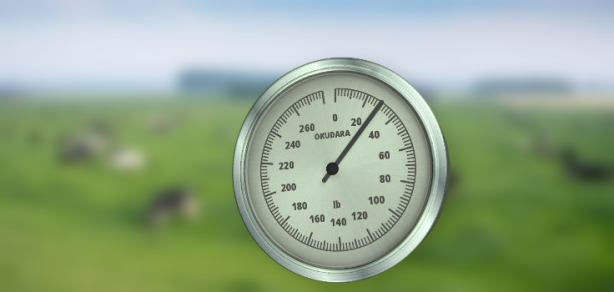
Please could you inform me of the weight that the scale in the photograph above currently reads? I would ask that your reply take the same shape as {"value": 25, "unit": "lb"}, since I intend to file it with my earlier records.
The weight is {"value": 30, "unit": "lb"}
